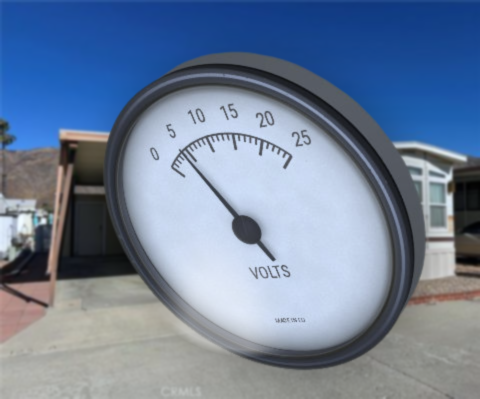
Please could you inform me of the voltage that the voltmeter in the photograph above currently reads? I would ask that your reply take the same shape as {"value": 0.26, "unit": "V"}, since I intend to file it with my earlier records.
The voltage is {"value": 5, "unit": "V"}
